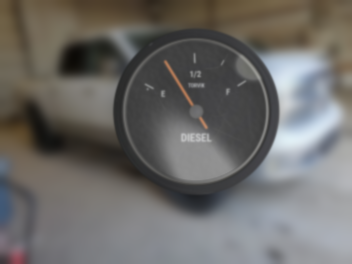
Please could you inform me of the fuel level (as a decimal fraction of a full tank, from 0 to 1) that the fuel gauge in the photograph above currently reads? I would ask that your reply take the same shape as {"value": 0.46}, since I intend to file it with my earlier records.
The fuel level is {"value": 0.25}
